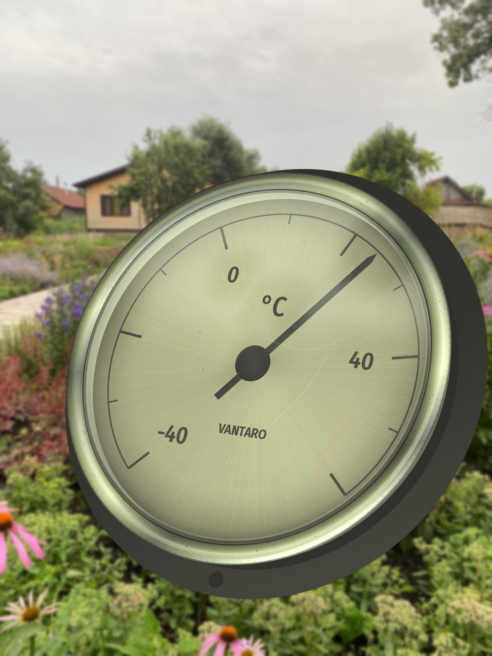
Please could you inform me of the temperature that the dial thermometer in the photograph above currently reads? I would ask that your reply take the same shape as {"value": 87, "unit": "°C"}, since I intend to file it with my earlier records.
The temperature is {"value": 25, "unit": "°C"}
